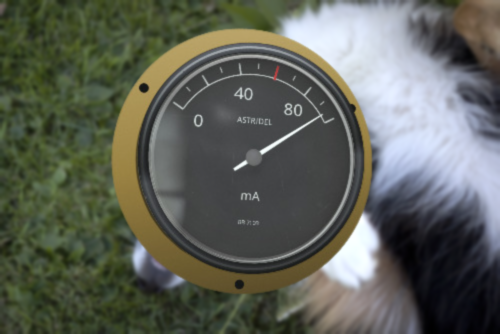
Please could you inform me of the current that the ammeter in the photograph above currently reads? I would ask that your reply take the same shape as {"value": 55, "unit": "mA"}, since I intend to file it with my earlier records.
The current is {"value": 95, "unit": "mA"}
